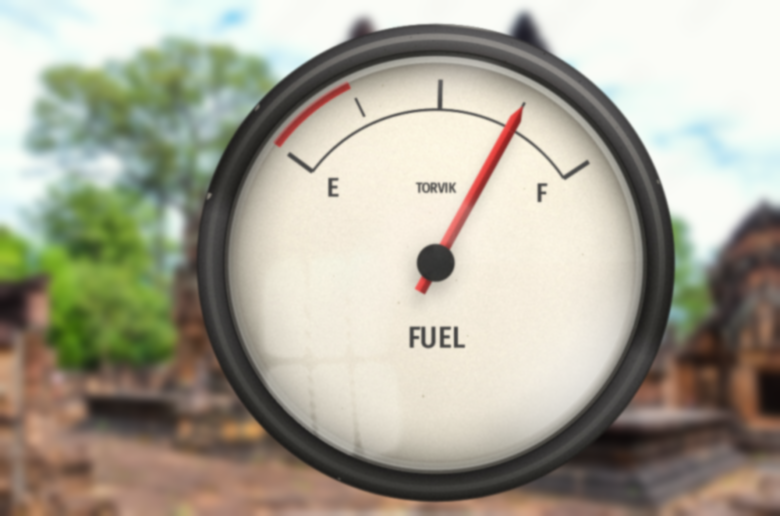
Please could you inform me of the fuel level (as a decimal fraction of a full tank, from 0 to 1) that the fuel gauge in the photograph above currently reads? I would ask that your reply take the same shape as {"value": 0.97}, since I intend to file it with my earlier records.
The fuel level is {"value": 0.75}
